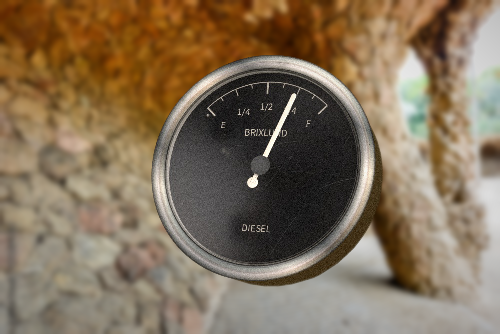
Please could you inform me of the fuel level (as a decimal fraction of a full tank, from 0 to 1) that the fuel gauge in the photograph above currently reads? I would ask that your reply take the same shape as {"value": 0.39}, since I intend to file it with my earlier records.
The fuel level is {"value": 0.75}
